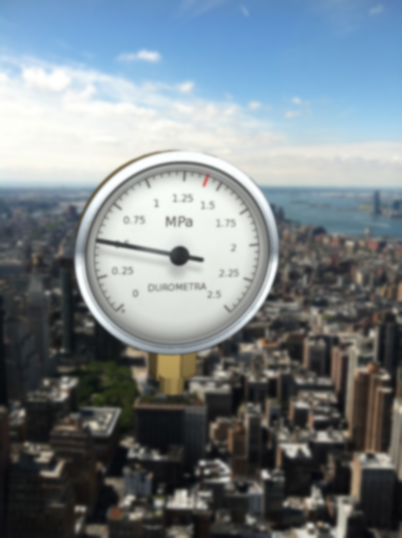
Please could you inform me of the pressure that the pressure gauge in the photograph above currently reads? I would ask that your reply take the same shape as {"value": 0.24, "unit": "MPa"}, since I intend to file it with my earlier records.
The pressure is {"value": 0.5, "unit": "MPa"}
